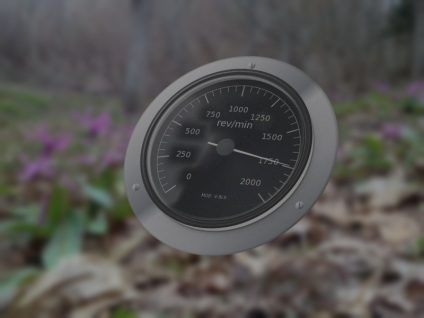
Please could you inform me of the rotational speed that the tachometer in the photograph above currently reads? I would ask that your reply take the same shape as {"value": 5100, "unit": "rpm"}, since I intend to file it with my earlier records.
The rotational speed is {"value": 1750, "unit": "rpm"}
